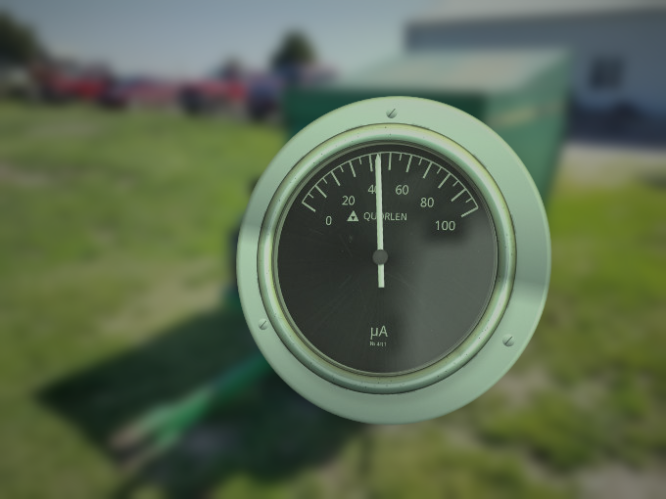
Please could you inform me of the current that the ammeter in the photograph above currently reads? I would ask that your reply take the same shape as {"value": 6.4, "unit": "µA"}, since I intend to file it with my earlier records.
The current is {"value": 45, "unit": "µA"}
